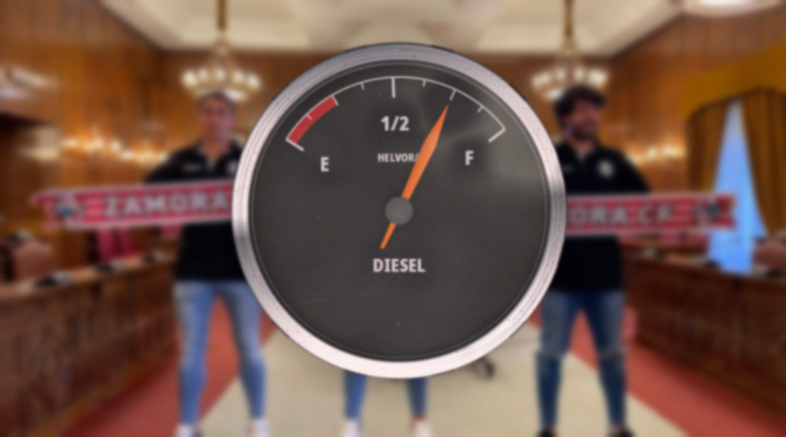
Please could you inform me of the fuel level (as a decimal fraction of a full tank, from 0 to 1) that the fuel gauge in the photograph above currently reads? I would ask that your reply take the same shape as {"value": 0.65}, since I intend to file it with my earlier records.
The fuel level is {"value": 0.75}
